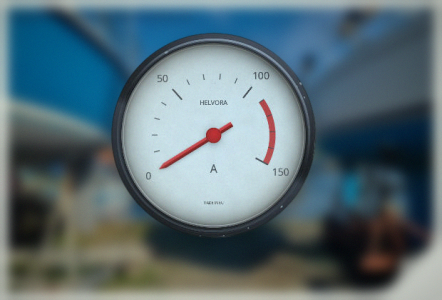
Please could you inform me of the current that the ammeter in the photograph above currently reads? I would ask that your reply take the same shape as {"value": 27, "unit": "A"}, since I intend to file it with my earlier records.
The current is {"value": 0, "unit": "A"}
